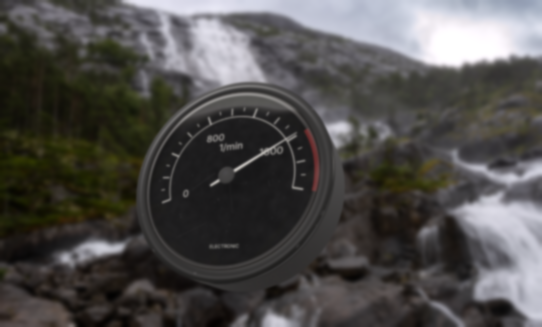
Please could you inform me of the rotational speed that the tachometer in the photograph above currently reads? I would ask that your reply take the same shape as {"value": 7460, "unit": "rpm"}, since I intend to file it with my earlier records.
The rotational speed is {"value": 1600, "unit": "rpm"}
